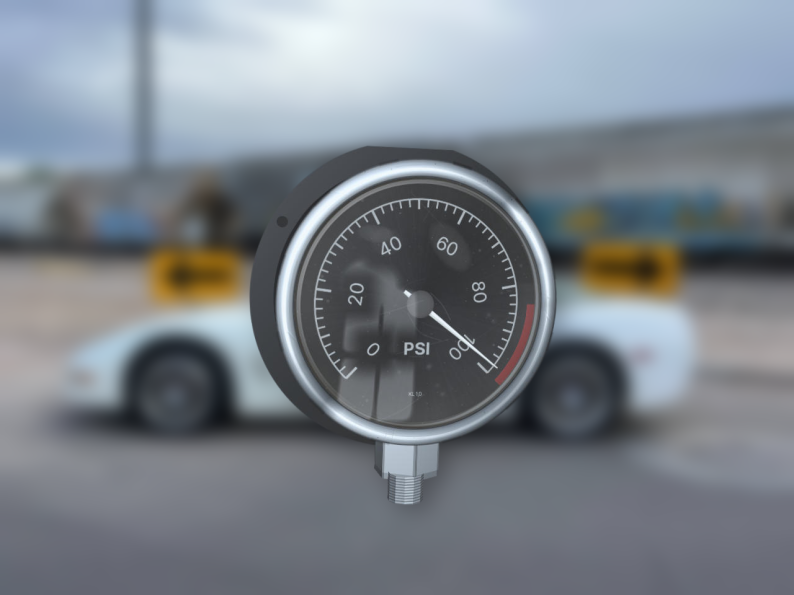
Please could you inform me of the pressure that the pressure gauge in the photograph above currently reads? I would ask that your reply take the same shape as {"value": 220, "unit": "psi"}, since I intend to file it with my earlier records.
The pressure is {"value": 98, "unit": "psi"}
